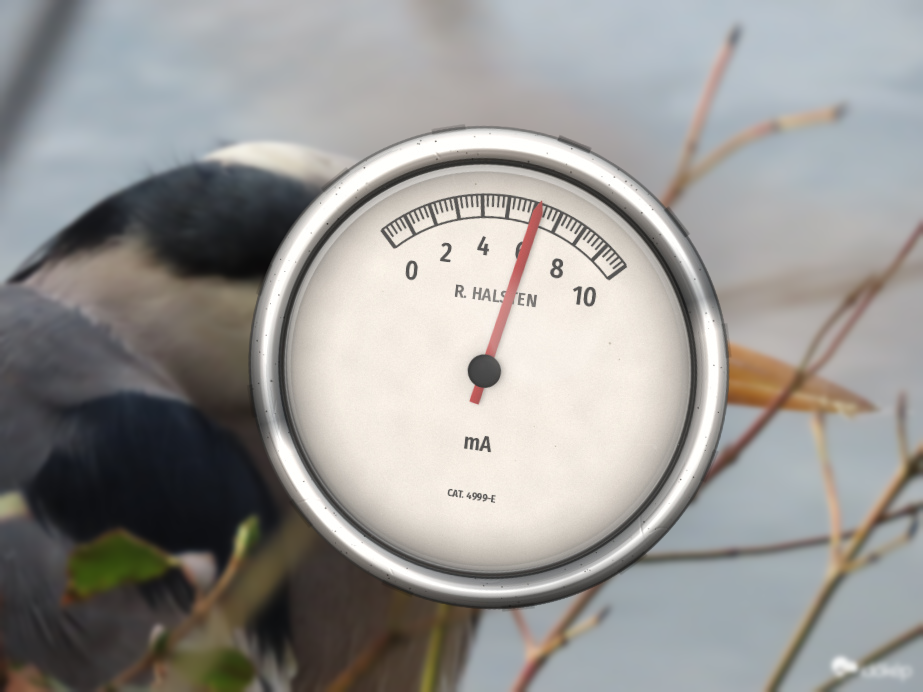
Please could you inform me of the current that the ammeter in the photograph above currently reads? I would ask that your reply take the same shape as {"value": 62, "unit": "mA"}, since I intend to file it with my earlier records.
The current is {"value": 6.2, "unit": "mA"}
